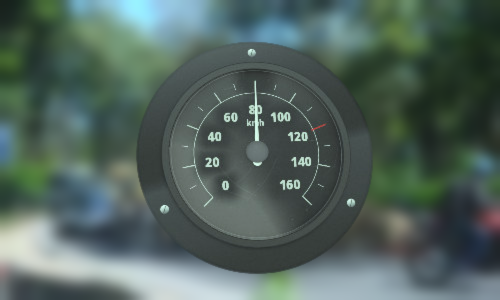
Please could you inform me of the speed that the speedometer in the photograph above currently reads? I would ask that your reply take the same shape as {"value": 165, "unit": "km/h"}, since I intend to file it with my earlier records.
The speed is {"value": 80, "unit": "km/h"}
